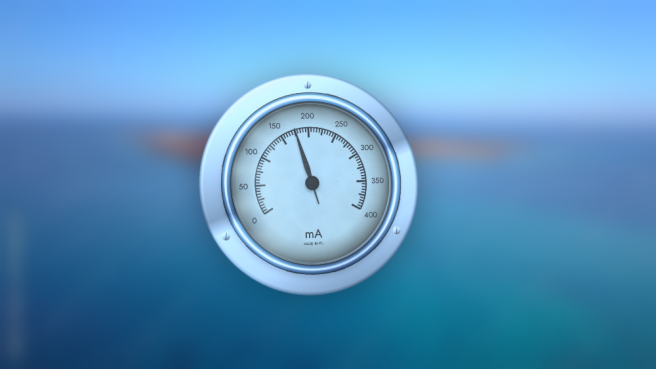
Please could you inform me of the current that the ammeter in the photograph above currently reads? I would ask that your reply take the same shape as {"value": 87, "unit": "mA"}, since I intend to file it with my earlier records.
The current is {"value": 175, "unit": "mA"}
